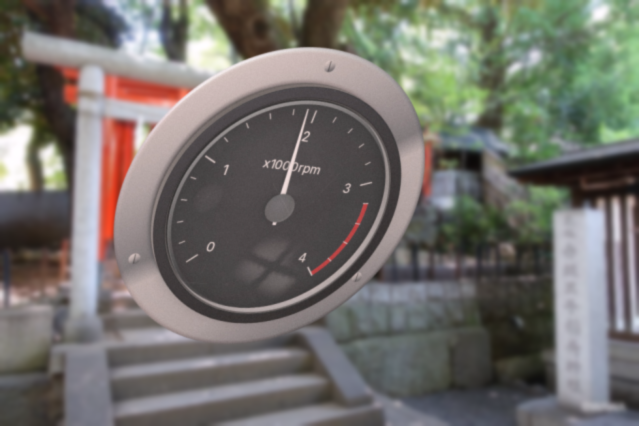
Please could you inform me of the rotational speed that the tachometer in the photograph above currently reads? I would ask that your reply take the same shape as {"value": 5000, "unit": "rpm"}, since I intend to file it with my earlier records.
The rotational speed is {"value": 1900, "unit": "rpm"}
